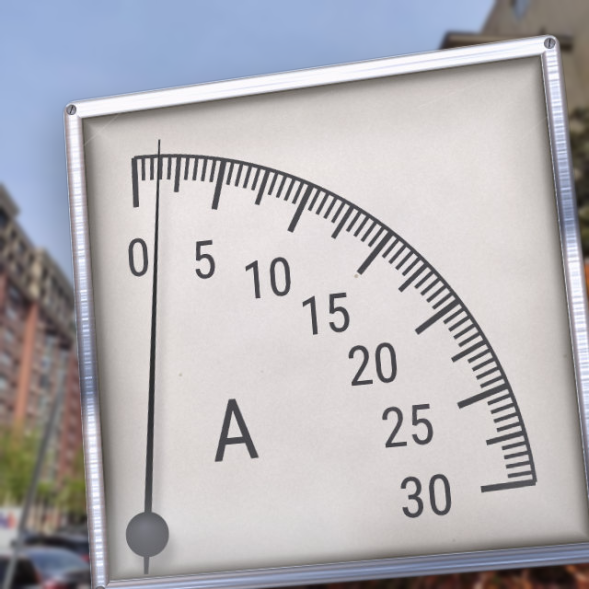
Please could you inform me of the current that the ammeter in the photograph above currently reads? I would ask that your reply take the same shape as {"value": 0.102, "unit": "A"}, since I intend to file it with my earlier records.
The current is {"value": 1.5, "unit": "A"}
